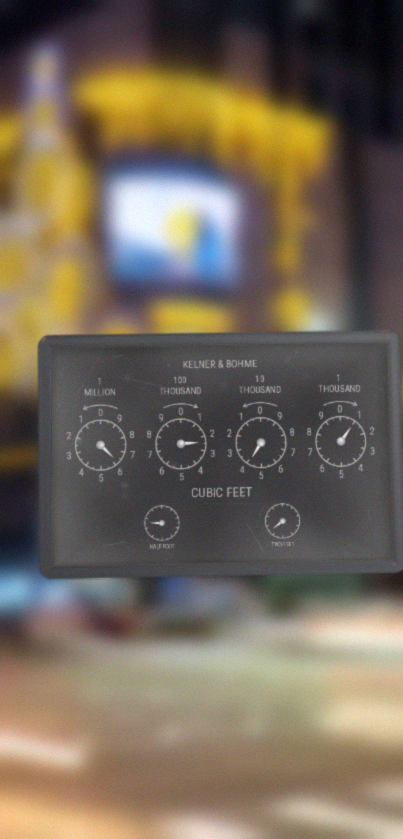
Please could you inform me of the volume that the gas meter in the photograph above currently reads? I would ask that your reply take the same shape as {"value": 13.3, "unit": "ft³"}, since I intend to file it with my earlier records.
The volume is {"value": 624100, "unit": "ft³"}
